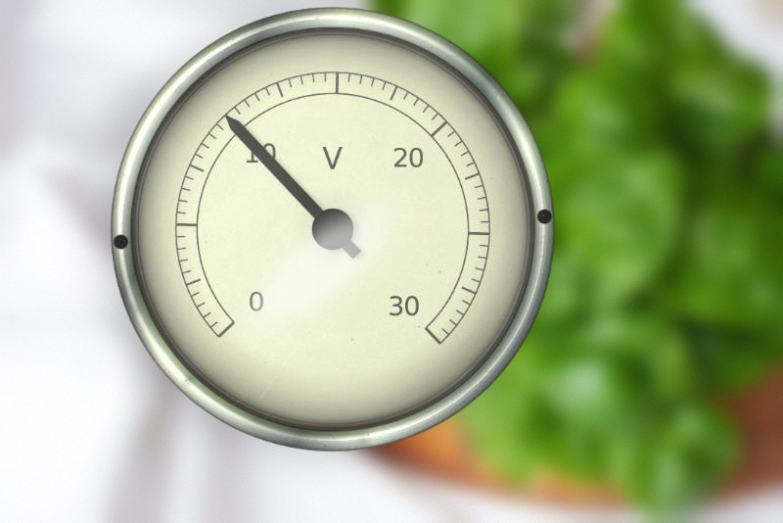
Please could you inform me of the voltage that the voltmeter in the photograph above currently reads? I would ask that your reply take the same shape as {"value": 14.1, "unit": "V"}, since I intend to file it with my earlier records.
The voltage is {"value": 10, "unit": "V"}
